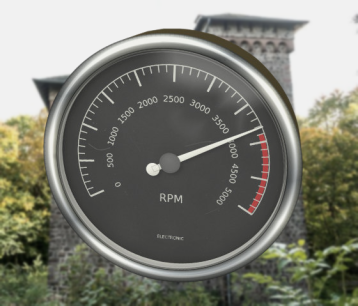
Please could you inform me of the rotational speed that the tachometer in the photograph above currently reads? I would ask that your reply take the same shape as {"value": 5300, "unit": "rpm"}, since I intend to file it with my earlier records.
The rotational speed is {"value": 3800, "unit": "rpm"}
